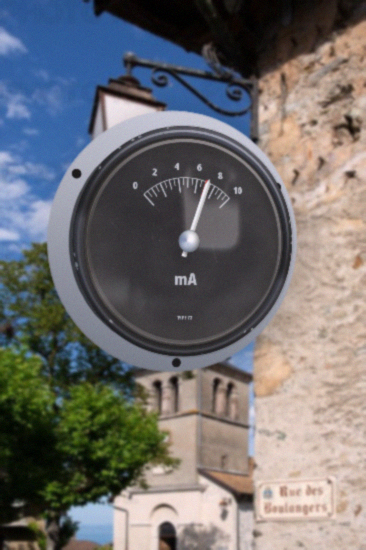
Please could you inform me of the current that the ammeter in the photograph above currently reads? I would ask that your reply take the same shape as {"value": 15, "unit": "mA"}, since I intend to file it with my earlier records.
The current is {"value": 7, "unit": "mA"}
